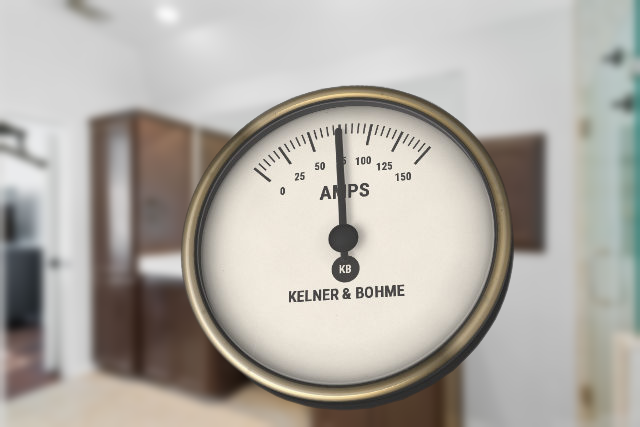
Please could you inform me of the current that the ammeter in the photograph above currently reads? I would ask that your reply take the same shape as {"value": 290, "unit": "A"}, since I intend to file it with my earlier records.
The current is {"value": 75, "unit": "A"}
